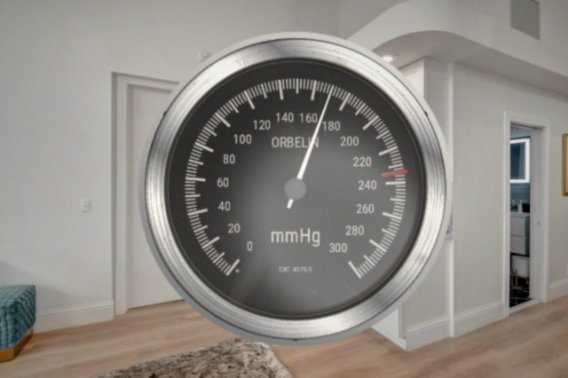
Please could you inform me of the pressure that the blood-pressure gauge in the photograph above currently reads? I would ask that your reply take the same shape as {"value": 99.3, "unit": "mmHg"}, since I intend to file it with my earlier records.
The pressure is {"value": 170, "unit": "mmHg"}
